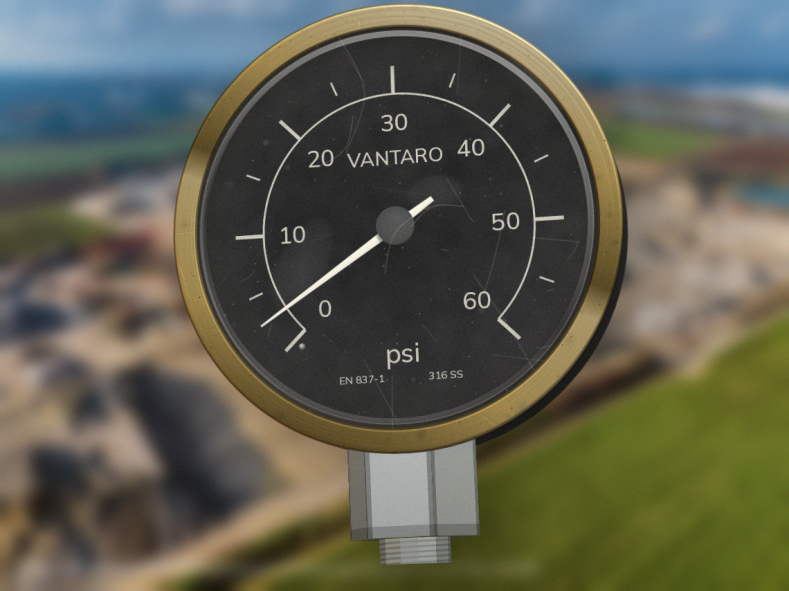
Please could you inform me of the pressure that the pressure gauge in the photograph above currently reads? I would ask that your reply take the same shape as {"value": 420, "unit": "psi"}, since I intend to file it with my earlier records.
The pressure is {"value": 2.5, "unit": "psi"}
